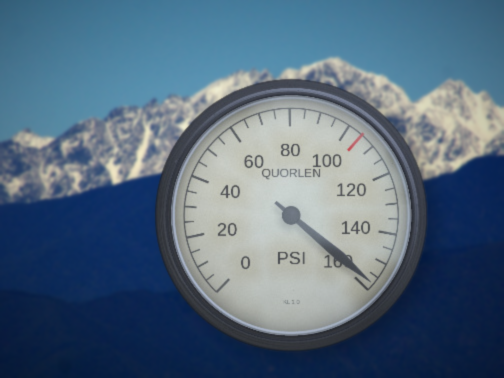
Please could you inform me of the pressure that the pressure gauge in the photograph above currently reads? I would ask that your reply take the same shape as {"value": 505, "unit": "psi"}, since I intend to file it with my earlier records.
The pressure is {"value": 157.5, "unit": "psi"}
